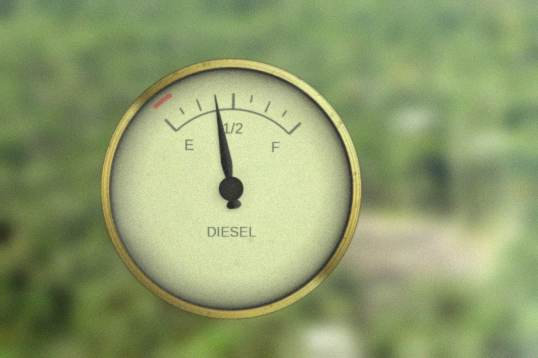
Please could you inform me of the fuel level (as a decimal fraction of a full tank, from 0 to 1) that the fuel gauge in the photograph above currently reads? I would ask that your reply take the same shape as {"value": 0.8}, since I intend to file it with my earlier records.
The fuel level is {"value": 0.375}
